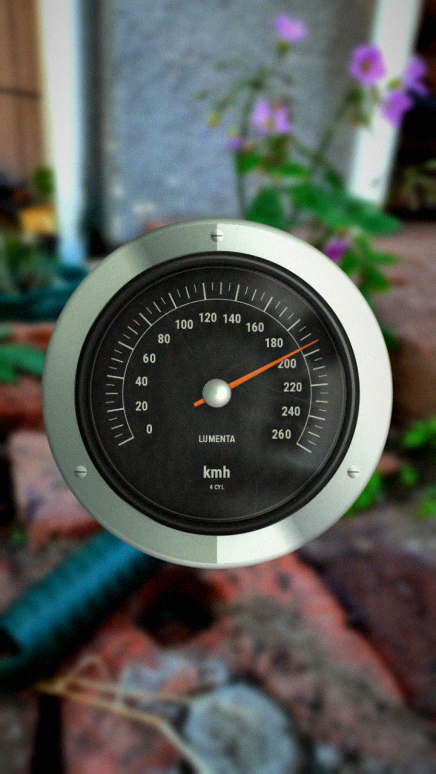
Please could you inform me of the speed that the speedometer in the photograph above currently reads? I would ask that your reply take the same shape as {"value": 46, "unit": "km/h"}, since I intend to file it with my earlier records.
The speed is {"value": 195, "unit": "km/h"}
